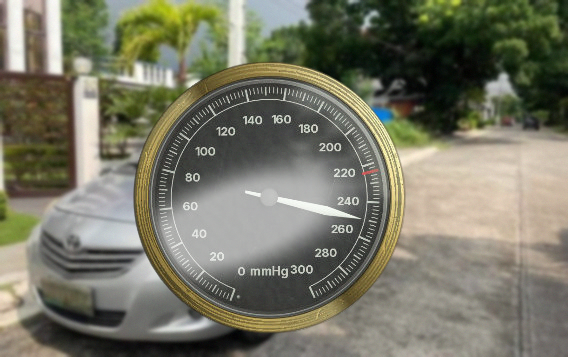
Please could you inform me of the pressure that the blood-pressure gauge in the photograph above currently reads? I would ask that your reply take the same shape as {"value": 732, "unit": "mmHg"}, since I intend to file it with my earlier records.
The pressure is {"value": 250, "unit": "mmHg"}
